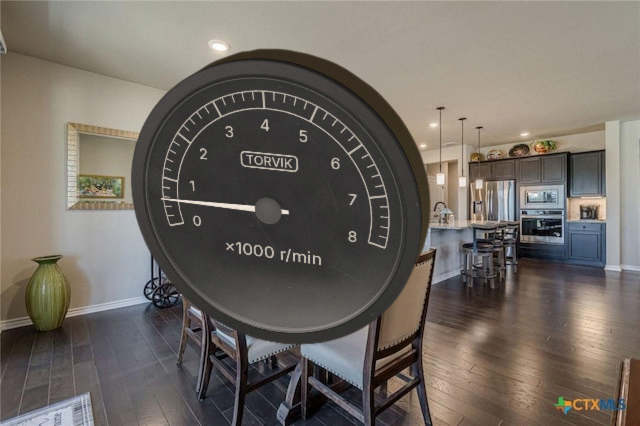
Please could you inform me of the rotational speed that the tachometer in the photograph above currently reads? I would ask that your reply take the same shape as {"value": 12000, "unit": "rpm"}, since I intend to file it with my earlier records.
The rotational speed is {"value": 600, "unit": "rpm"}
